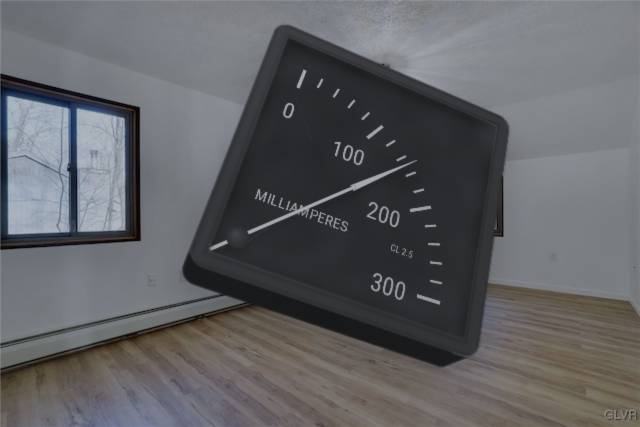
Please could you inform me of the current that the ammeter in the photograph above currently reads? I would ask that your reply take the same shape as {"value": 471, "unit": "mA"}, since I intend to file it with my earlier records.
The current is {"value": 150, "unit": "mA"}
